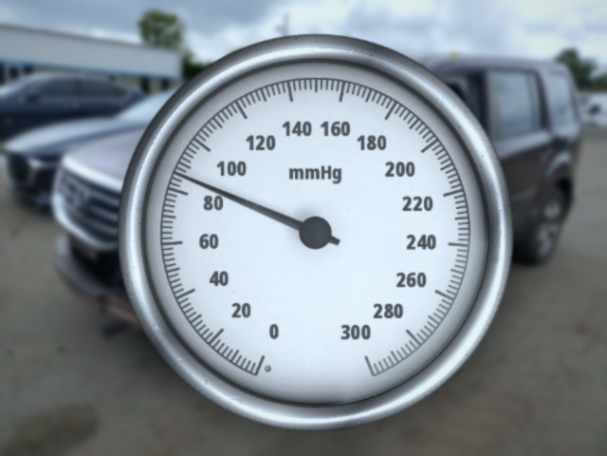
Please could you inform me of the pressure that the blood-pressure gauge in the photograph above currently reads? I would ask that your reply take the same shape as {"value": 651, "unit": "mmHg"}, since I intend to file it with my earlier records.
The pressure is {"value": 86, "unit": "mmHg"}
